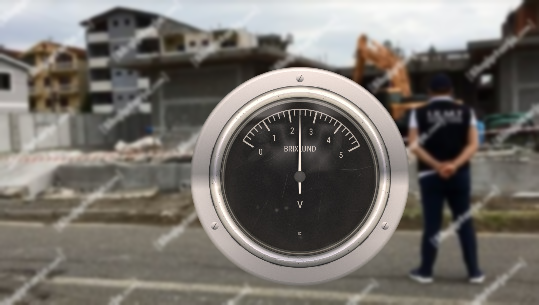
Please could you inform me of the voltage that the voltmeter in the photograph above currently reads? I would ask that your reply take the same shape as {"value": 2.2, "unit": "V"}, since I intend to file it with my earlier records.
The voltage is {"value": 2.4, "unit": "V"}
